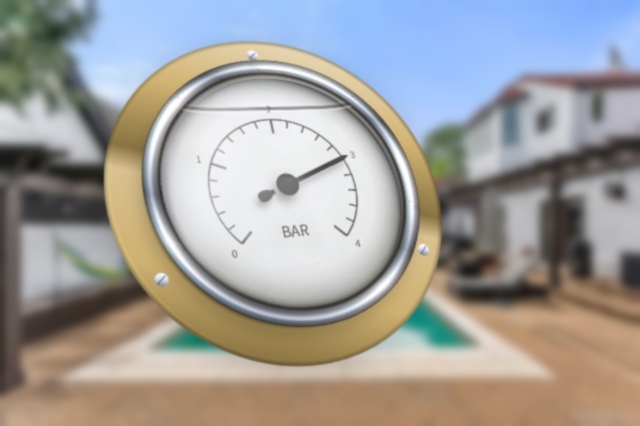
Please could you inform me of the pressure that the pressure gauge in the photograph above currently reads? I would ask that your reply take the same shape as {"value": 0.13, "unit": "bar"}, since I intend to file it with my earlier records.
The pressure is {"value": 3, "unit": "bar"}
